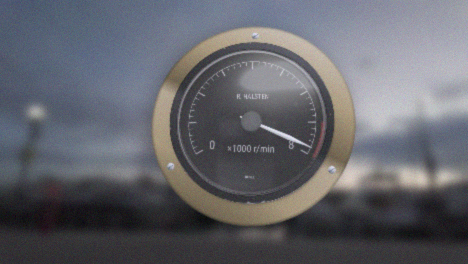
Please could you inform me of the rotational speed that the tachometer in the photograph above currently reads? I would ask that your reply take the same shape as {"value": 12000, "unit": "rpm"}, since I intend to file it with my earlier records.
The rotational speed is {"value": 7800, "unit": "rpm"}
